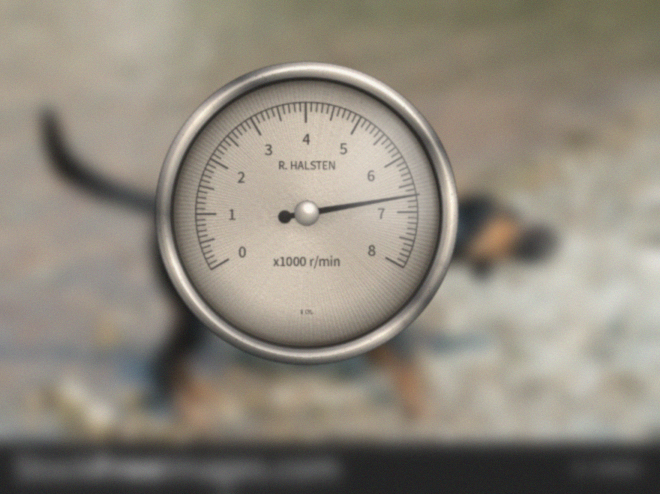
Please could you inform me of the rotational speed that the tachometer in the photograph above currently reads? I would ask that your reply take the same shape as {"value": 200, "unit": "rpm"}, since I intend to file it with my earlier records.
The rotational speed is {"value": 6700, "unit": "rpm"}
